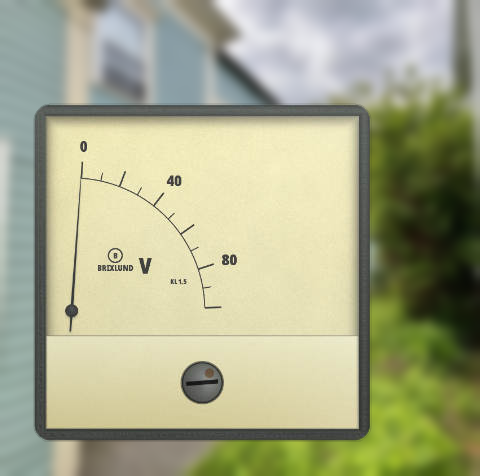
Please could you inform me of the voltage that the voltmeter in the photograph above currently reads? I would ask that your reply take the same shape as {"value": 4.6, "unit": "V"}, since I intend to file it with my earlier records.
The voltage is {"value": 0, "unit": "V"}
